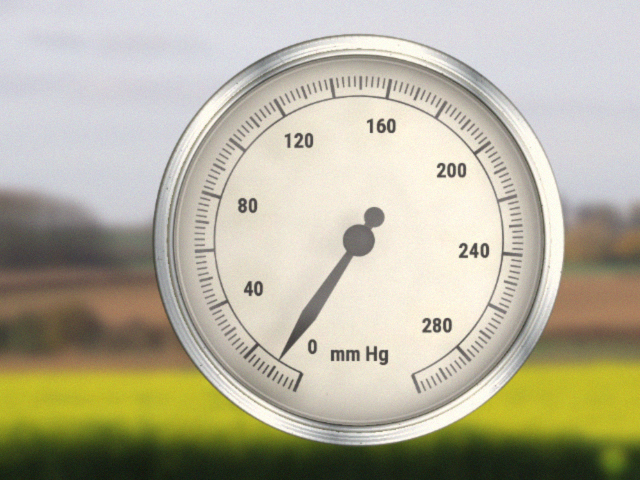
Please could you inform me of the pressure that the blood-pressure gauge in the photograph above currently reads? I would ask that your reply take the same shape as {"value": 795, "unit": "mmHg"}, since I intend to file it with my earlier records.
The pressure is {"value": 10, "unit": "mmHg"}
